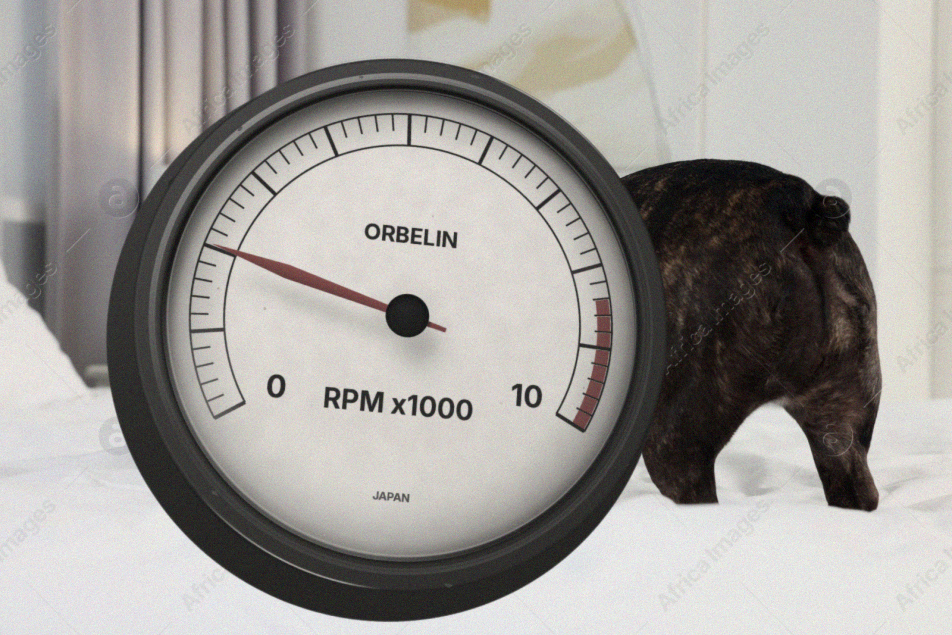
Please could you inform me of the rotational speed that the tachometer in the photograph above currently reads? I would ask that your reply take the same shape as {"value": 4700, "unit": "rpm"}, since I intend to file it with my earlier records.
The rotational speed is {"value": 2000, "unit": "rpm"}
